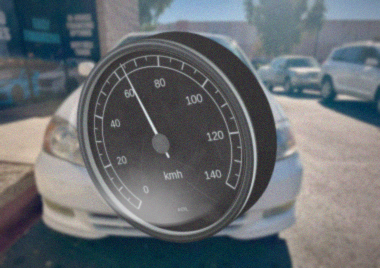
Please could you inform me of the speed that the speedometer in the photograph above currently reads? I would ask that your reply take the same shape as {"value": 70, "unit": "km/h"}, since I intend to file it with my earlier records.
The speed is {"value": 65, "unit": "km/h"}
